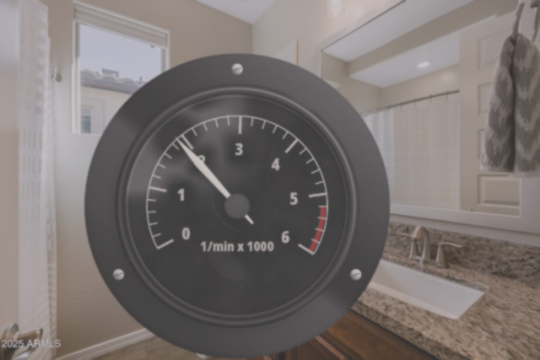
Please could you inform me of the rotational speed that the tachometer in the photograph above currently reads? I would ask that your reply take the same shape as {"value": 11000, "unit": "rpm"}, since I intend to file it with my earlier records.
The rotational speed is {"value": 1900, "unit": "rpm"}
